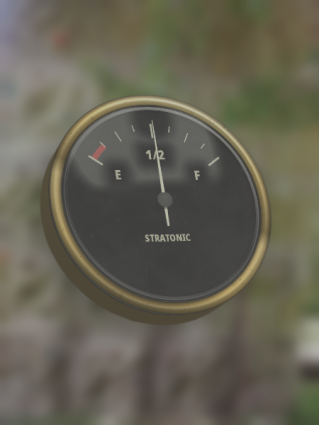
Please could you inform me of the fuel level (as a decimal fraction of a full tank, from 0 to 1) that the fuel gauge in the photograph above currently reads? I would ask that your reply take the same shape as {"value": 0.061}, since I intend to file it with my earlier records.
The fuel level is {"value": 0.5}
